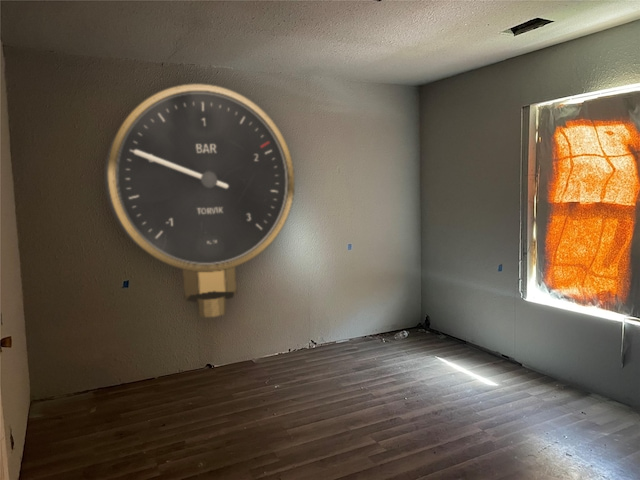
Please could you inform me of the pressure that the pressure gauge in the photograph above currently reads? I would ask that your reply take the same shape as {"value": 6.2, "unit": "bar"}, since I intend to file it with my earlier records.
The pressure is {"value": 0, "unit": "bar"}
